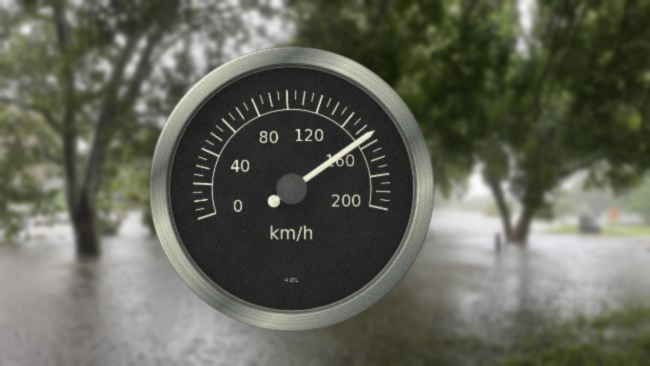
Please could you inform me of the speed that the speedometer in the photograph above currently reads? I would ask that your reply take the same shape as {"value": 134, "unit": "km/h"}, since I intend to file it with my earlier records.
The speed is {"value": 155, "unit": "km/h"}
